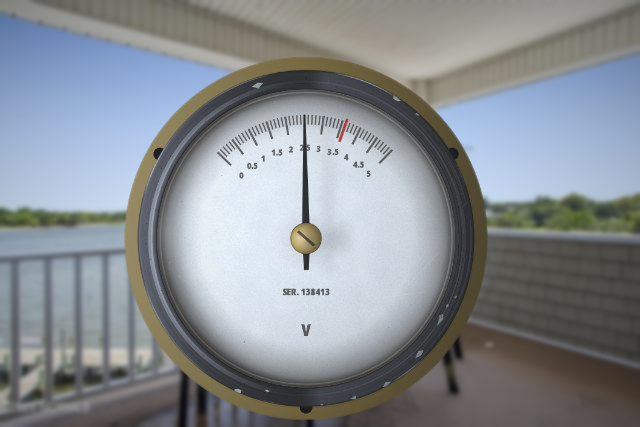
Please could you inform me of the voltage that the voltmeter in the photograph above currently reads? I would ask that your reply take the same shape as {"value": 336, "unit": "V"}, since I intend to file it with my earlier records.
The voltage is {"value": 2.5, "unit": "V"}
